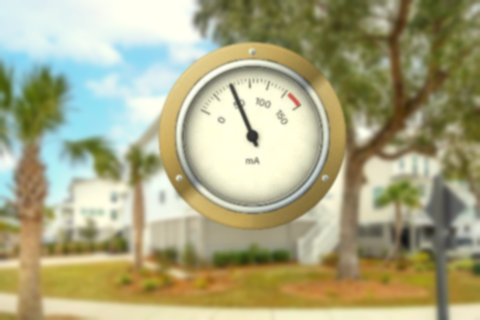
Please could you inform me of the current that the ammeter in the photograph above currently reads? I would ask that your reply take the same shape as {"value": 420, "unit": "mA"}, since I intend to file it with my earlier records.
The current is {"value": 50, "unit": "mA"}
